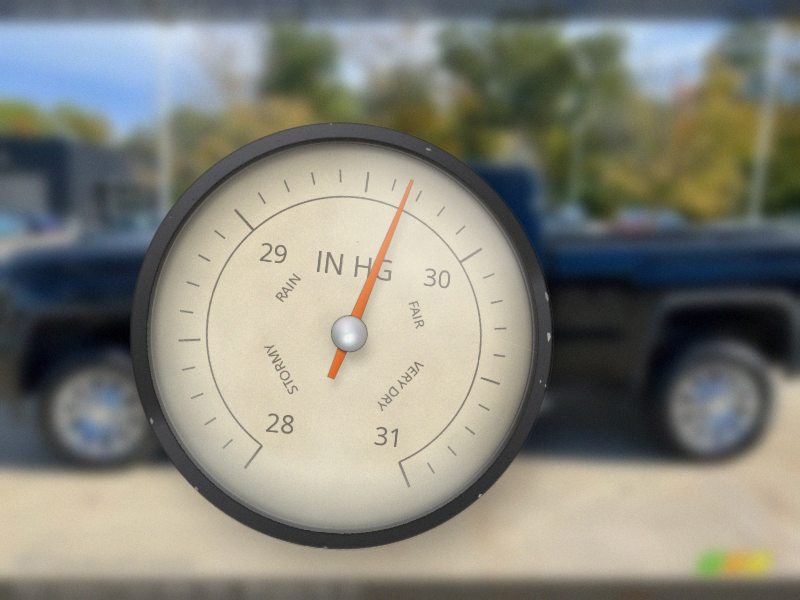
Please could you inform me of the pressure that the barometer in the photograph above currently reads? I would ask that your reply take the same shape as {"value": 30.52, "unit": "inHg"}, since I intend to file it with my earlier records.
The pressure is {"value": 29.65, "unit": "inHg"}
